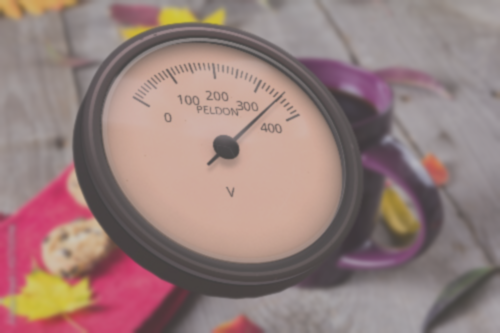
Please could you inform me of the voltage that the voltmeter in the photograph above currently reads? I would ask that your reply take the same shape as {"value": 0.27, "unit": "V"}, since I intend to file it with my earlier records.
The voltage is {"value": 350, "unit": "V"}
